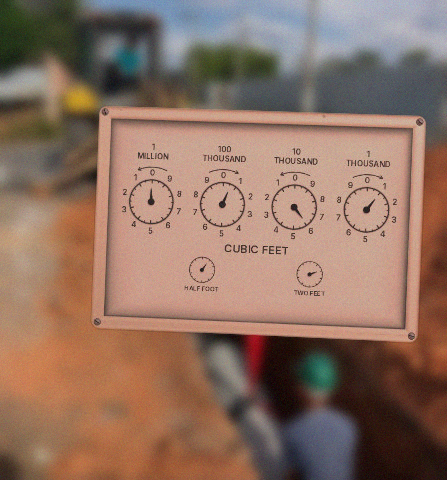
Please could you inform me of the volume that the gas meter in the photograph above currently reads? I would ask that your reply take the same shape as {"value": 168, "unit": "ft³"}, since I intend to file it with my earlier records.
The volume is {"value": 6100, "unit": "ft³"}
